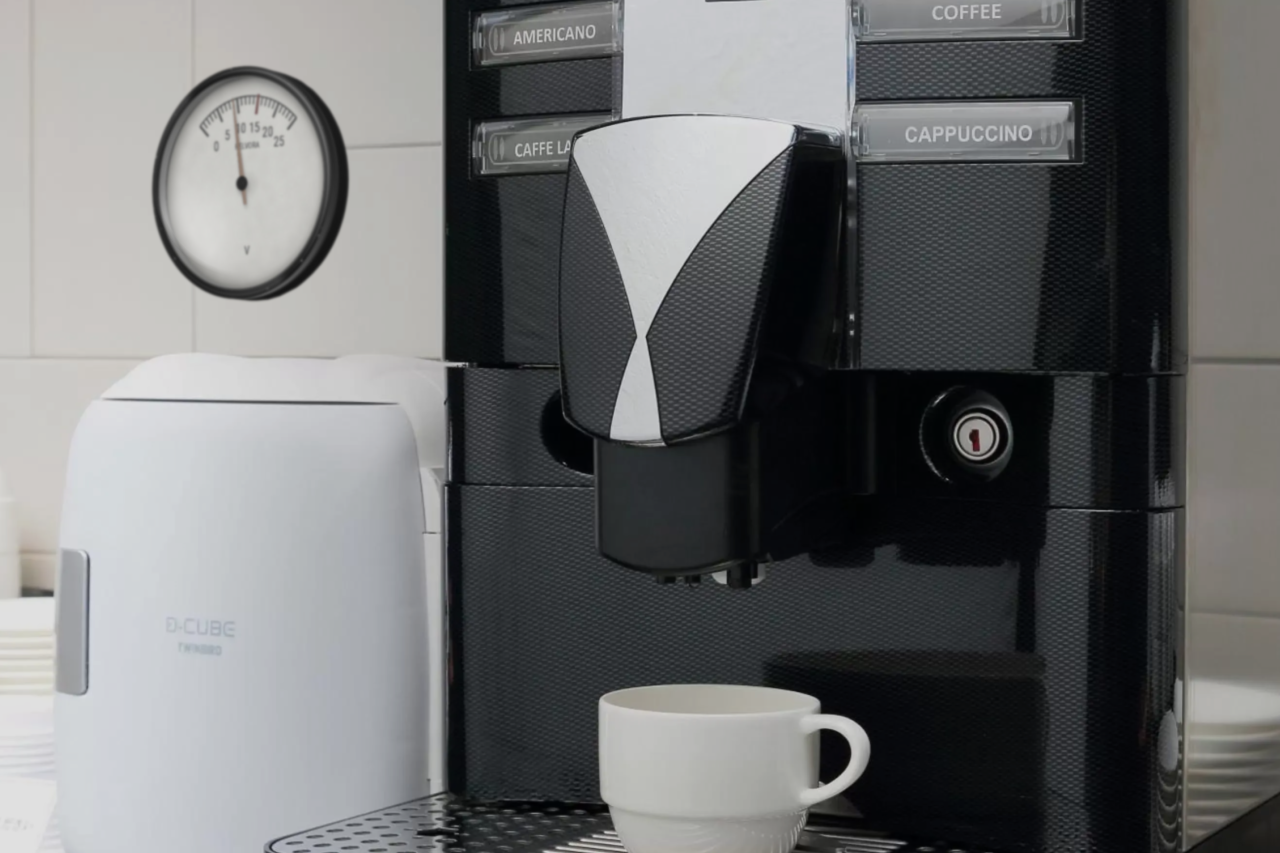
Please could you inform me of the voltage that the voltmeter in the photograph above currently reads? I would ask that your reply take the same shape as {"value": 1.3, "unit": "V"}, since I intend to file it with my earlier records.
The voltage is {"value": 10, "unit": "V"}
